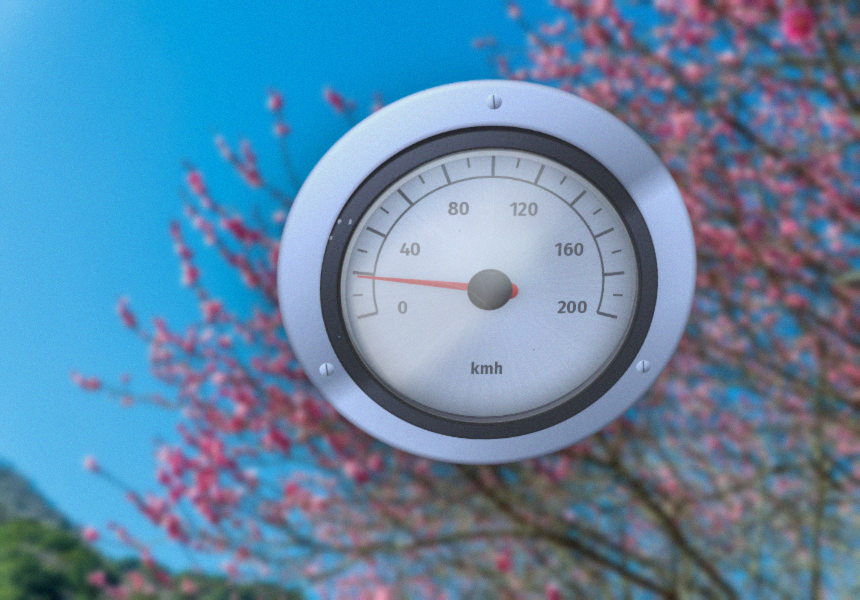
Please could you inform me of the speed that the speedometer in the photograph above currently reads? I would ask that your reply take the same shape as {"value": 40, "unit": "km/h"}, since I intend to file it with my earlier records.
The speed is {"value": 20, "unit": "km/h"}
